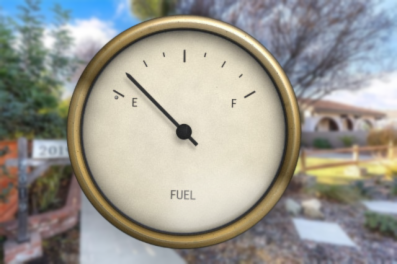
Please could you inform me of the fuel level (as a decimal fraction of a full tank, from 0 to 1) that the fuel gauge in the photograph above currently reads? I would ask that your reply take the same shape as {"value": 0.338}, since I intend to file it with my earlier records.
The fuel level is {"value": 0.125}
